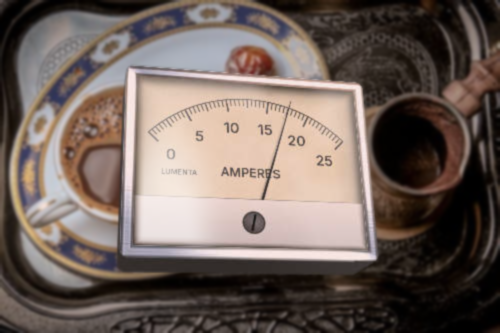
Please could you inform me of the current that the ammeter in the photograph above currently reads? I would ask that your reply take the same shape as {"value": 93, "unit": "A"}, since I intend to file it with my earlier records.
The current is {"value": 17.5, "unit": "A"}
